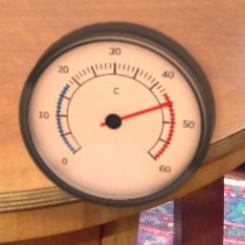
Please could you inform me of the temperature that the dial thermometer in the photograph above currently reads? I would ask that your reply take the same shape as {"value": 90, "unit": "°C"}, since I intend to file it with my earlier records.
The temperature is {"value": 45, "unit": "°C"}
